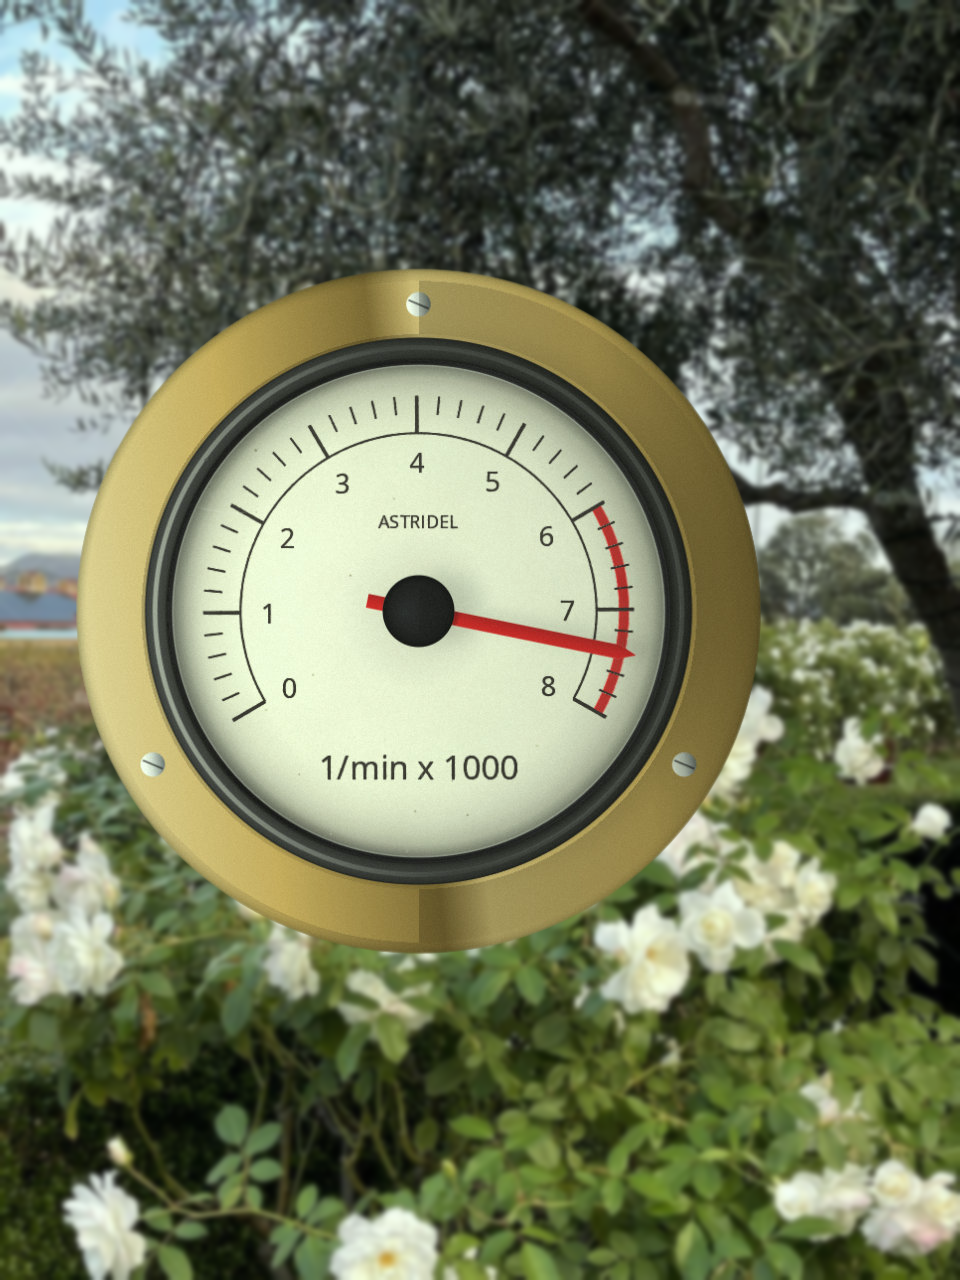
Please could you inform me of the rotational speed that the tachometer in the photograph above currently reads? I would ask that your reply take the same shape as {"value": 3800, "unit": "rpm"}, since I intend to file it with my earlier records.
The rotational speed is {"value": 7400, "unit": "rpm"}
